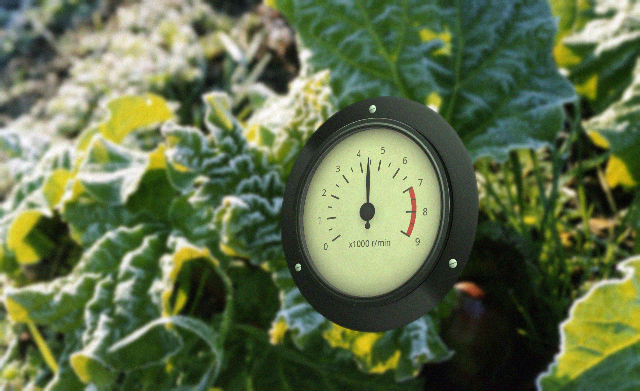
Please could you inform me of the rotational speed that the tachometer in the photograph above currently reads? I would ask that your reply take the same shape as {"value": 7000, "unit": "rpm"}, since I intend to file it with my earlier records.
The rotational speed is {"value": 4500, "unit": "rpm"}
